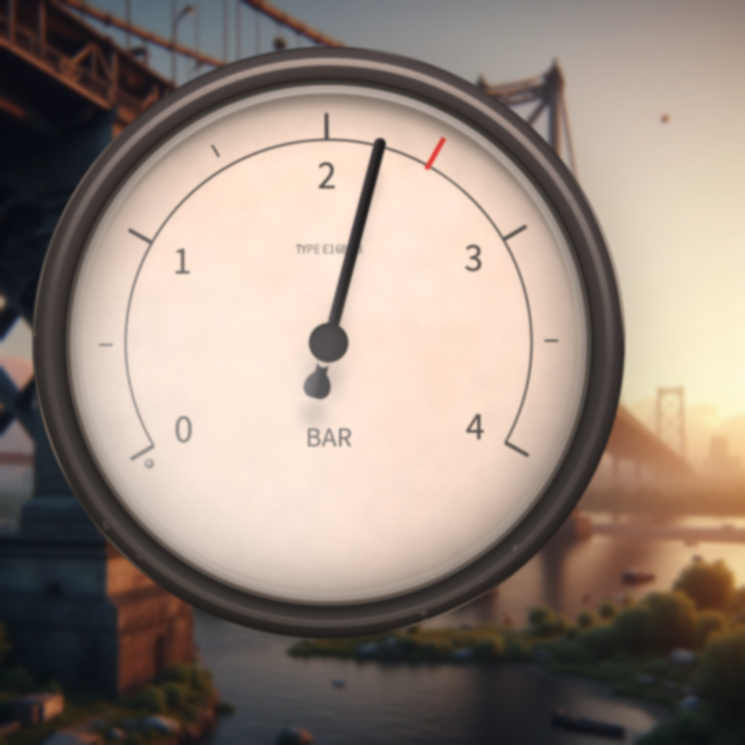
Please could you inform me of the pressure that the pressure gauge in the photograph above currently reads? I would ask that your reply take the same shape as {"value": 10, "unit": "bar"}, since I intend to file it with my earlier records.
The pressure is {"value": 2.25, "unit": "bar"}
